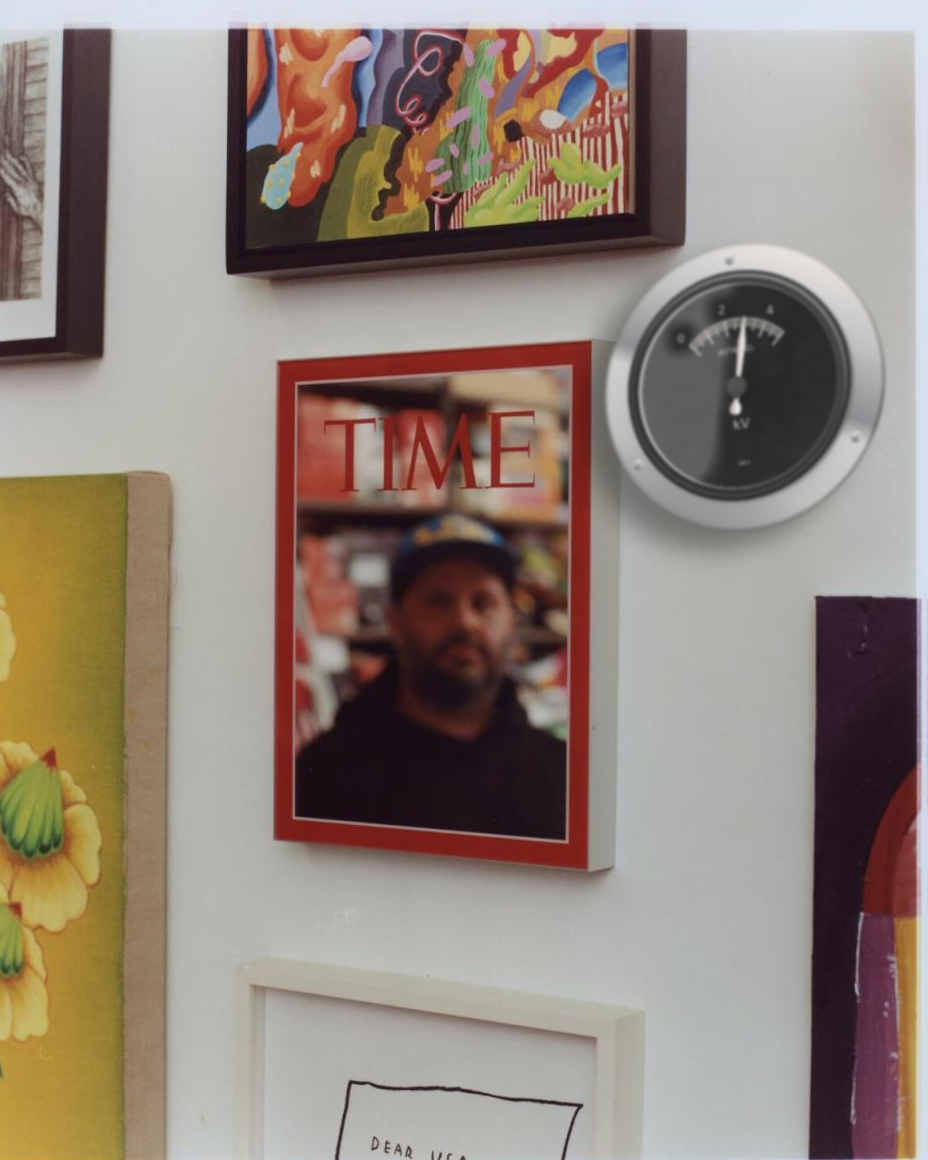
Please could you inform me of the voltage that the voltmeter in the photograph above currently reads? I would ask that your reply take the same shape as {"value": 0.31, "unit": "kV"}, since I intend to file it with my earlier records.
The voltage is {"value": 3, "unit": "kV"}
